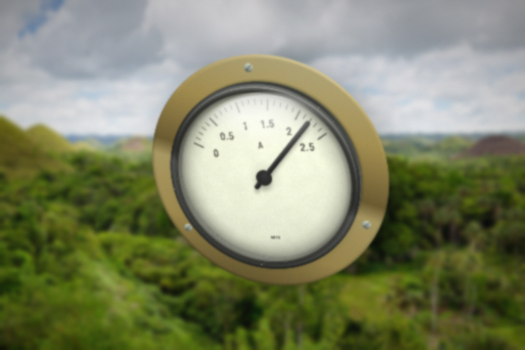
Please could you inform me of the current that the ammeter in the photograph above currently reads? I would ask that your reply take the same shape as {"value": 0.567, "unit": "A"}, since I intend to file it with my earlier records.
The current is {"value": 2.2, "unit": "A"}
